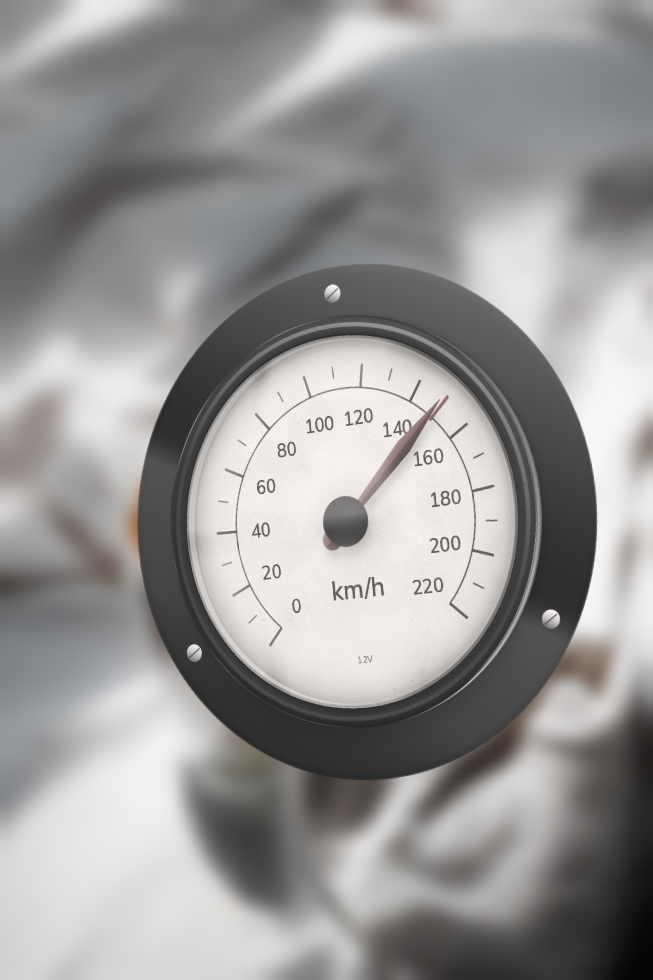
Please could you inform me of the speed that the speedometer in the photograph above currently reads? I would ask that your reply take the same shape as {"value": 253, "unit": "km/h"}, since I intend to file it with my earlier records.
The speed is {"value": 150, "unit": "km/h"}
